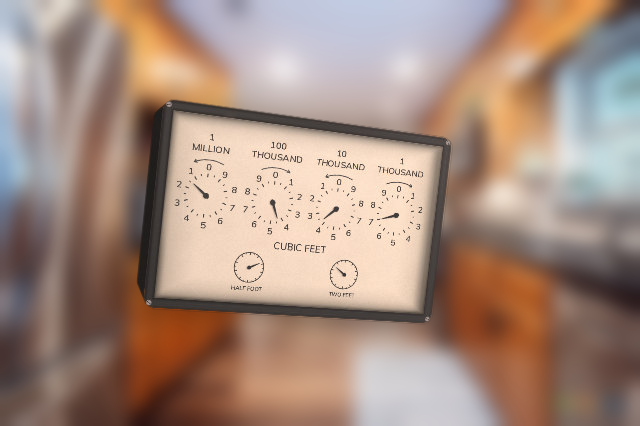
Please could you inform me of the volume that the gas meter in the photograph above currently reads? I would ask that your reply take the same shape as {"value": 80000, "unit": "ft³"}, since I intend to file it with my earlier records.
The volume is {"value": 143700, "unit": "ft³"}
